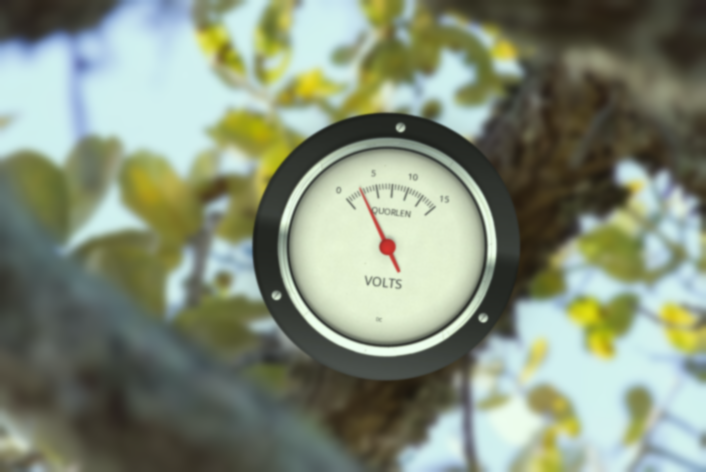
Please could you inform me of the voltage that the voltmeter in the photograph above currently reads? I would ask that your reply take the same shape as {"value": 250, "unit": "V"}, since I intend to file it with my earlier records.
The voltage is {"value": 2.5, "unit": "V"}
